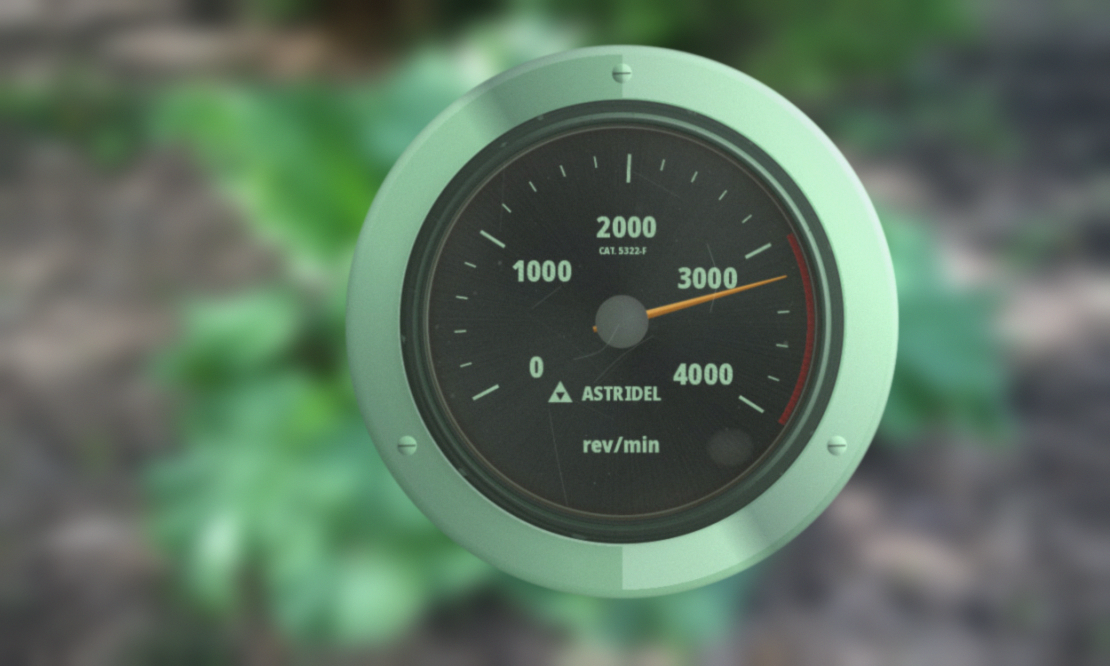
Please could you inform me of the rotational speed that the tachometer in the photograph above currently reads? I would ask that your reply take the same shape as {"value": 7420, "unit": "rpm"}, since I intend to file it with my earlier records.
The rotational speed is {"value": 3200, "unit": "rpm"}
